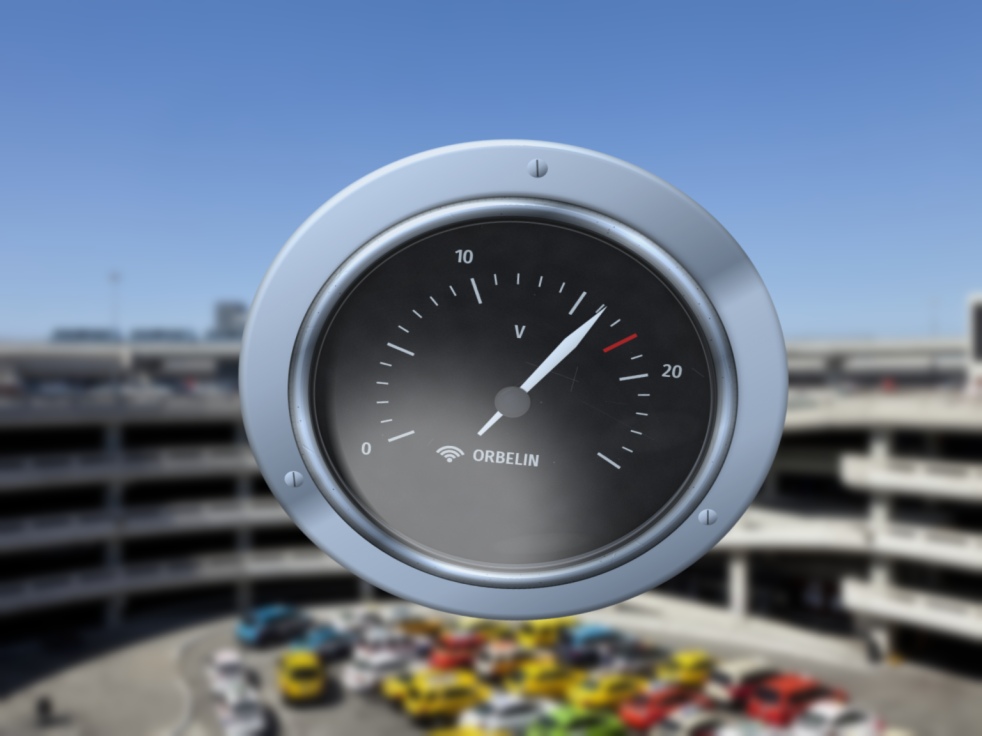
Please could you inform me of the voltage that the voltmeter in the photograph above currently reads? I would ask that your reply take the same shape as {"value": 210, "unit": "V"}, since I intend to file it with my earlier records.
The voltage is {"value": 16, "unit": "V"}
